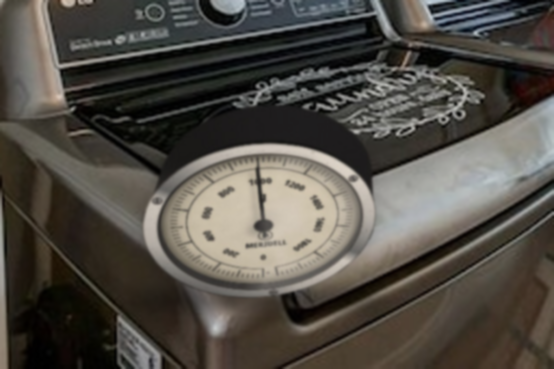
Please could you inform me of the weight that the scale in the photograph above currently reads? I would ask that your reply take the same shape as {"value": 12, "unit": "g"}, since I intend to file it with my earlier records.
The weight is {"value": 1000, "unit": "g"}
